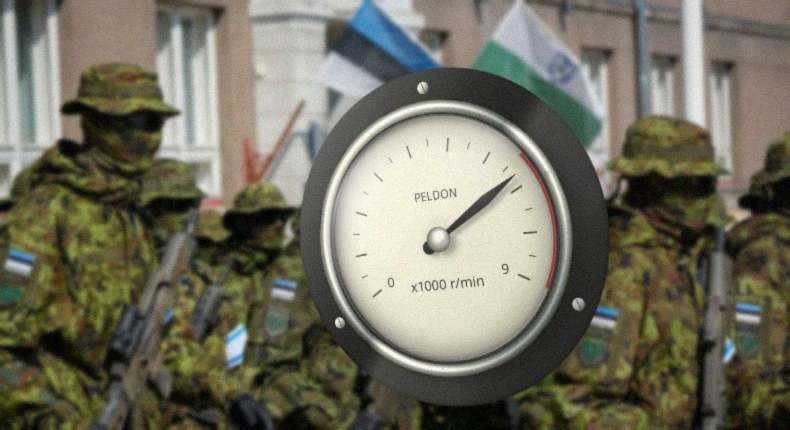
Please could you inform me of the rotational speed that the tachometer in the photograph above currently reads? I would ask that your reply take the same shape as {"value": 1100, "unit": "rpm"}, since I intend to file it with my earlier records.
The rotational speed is {"value": 6750, "unit": "rpm"}
